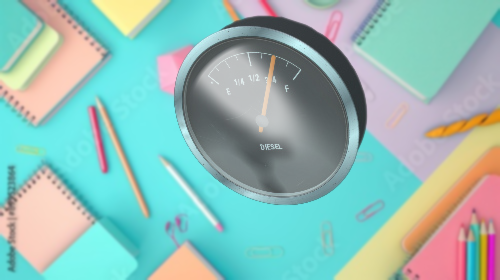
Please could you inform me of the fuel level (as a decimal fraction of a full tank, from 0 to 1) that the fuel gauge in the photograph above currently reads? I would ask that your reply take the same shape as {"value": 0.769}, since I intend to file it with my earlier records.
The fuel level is {"value": 0.75}
